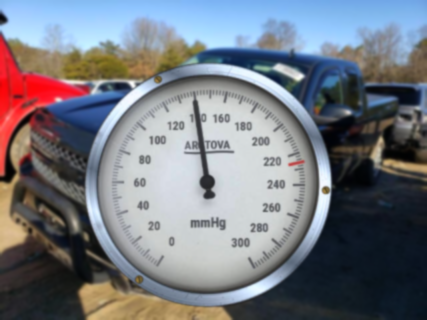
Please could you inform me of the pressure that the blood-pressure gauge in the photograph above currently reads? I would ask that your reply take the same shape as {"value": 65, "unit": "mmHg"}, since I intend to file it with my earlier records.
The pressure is {"value": 140, "unit": "mmHg"}
